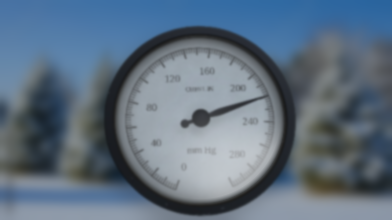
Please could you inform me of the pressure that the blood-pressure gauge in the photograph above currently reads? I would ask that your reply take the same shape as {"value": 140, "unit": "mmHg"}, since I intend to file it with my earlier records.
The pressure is {"value": 220, "unit": "mmHg"}
